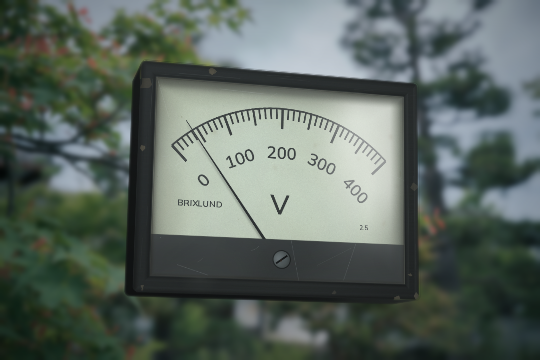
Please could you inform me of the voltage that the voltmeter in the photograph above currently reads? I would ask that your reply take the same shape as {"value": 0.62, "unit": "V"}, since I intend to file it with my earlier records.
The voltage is {"value": 40, "unit": "V"}
